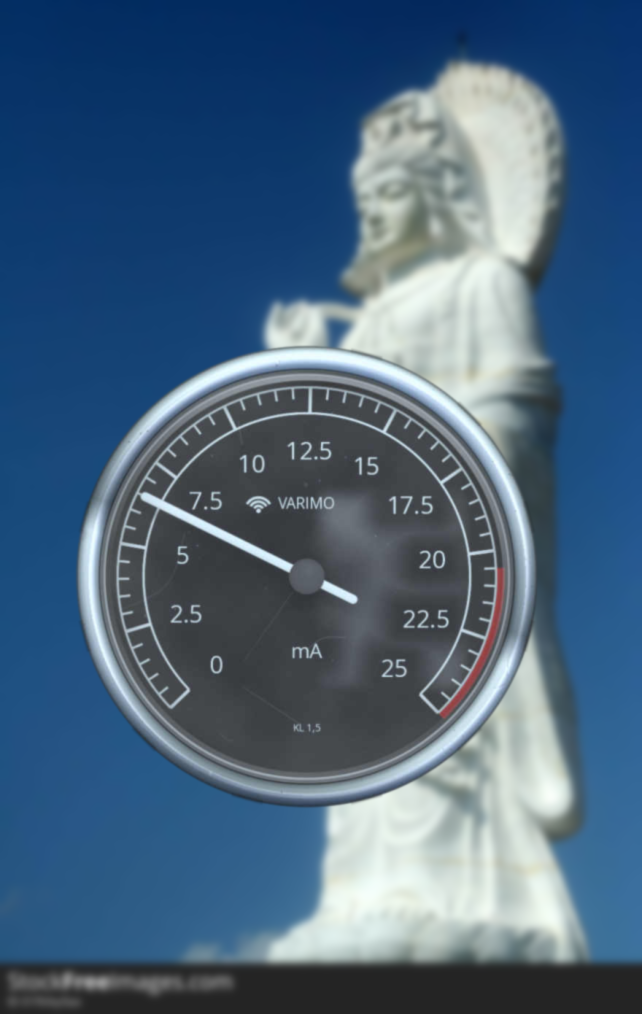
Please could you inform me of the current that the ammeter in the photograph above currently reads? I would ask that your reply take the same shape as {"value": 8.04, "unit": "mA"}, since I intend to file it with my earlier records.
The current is {"value": 6.5, "unit": "mA"}
